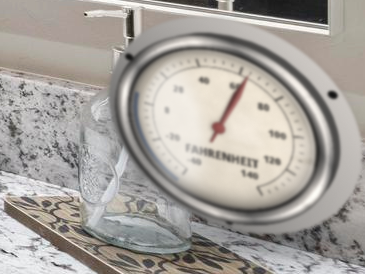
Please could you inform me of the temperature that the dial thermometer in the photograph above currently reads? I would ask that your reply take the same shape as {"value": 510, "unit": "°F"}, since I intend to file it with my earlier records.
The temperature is {"value": 64, "unit": "°F"}
